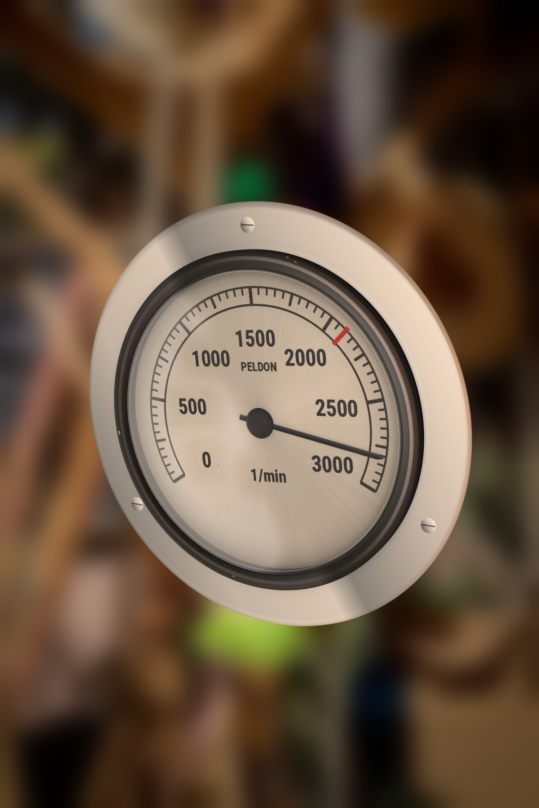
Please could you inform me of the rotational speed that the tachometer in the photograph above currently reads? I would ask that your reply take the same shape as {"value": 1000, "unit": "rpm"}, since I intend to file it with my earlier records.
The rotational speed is {"value": 2800, "unit": "rpm"}
